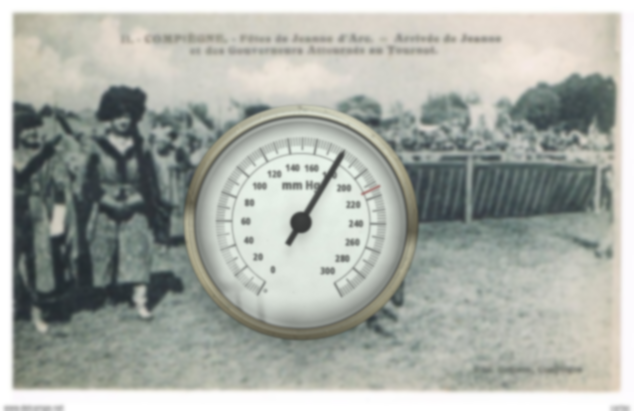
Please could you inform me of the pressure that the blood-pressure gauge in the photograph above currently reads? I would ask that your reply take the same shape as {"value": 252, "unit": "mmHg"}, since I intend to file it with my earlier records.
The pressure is {"value": 180, "unit": "mmHg"}
